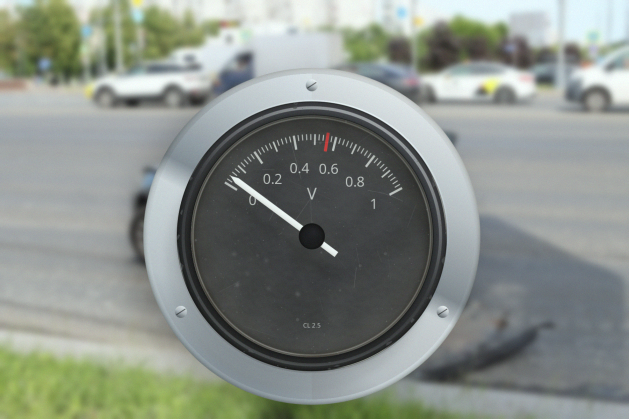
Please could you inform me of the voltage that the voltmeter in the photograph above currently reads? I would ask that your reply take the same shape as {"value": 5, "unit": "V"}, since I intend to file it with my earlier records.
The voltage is {"value": 0.04, "unit": "V"}
